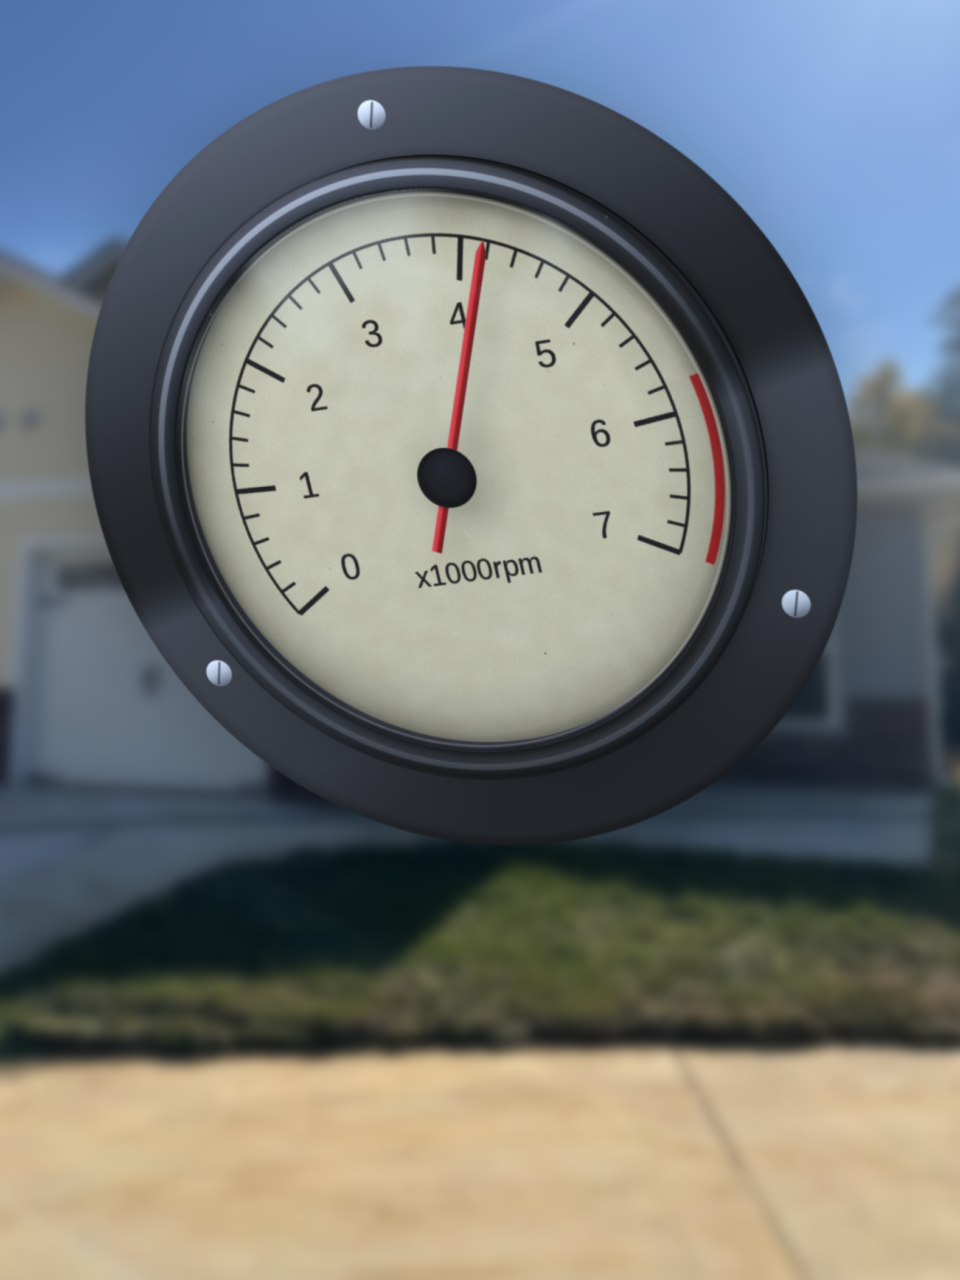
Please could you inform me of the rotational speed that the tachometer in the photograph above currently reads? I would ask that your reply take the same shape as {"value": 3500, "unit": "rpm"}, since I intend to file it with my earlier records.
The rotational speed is {"value": 4200, "unit": "rpm"}
